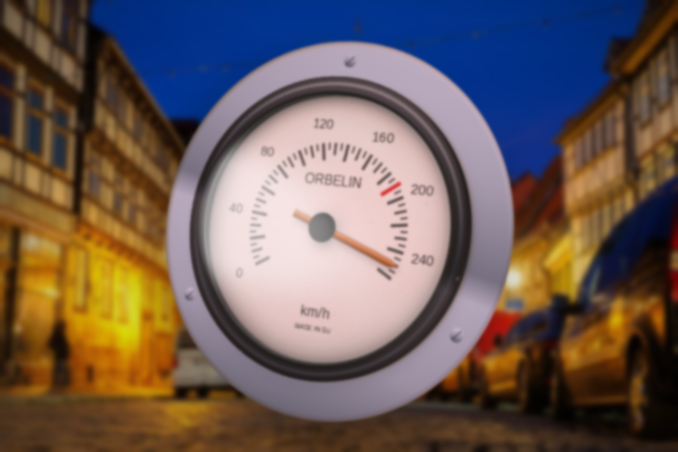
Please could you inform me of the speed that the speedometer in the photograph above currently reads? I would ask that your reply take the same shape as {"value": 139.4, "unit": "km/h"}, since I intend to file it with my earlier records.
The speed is {"value": 250, "unit": "km/h"}
